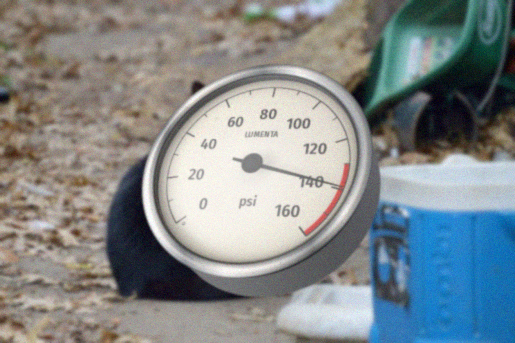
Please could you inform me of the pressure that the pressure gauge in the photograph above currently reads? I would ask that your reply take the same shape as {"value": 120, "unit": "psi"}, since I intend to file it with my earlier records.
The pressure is {"value": 140, "unit": "psi"}
